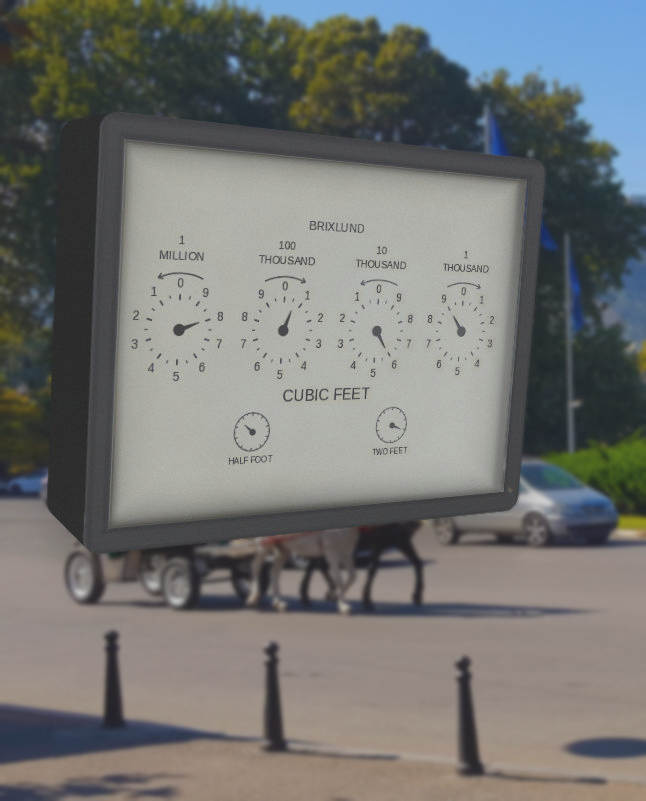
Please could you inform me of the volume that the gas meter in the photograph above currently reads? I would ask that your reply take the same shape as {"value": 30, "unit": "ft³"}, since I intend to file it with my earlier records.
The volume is {"value": 805900, "unit": "ft³"}
